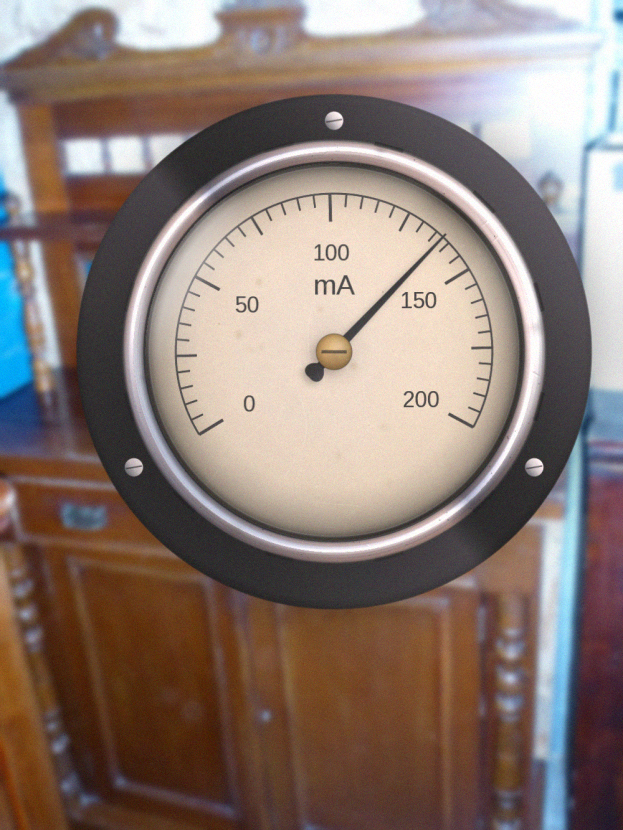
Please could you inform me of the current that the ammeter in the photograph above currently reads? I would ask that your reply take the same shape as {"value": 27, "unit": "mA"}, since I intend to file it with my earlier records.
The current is {"value": 137.5, "unit": "mA"}
